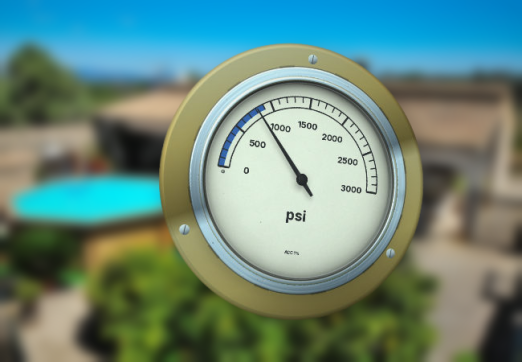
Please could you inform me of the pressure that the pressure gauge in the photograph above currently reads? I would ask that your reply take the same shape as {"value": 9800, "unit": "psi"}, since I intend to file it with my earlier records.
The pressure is {"value": 800, "unit": "psi"}
